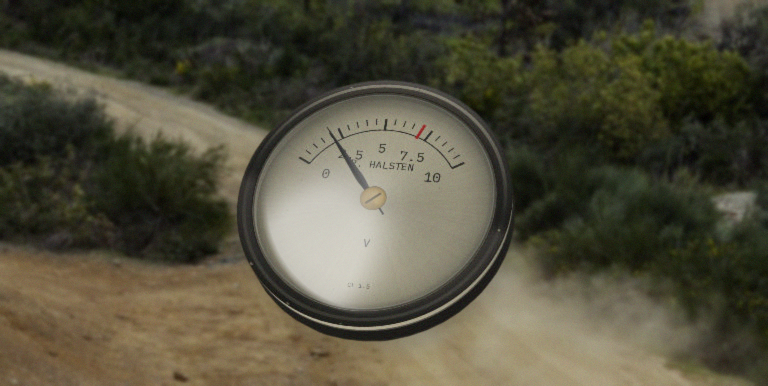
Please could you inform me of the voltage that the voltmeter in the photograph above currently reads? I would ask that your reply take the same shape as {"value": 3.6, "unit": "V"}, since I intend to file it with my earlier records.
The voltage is {"value": 2, "unit": "V"}
